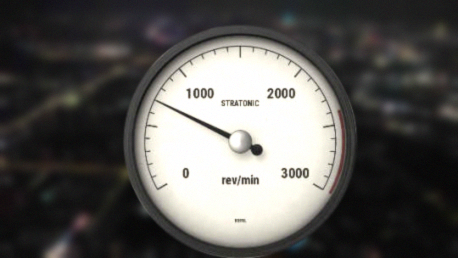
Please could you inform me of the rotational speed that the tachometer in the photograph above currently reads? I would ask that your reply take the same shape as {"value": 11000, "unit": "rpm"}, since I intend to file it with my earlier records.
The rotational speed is {"value": 700, "unit": "rpm"}
